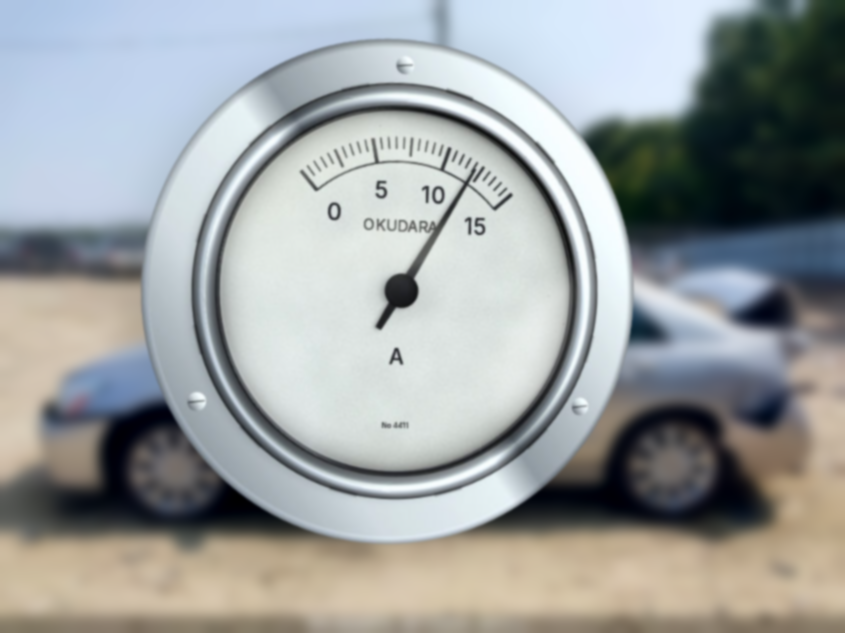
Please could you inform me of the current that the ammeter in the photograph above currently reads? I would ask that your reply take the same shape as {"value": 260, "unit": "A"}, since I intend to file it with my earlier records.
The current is {"value": 12, "unit": "A"}
